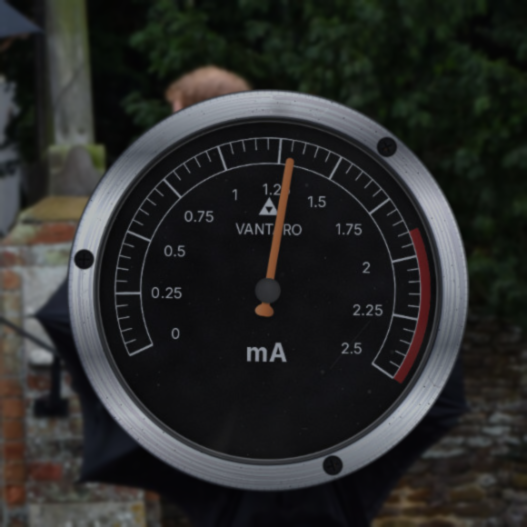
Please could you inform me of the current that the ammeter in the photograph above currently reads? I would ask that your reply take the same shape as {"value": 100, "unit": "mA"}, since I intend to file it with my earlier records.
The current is {"value": 1.3, "unit": "mA"}
